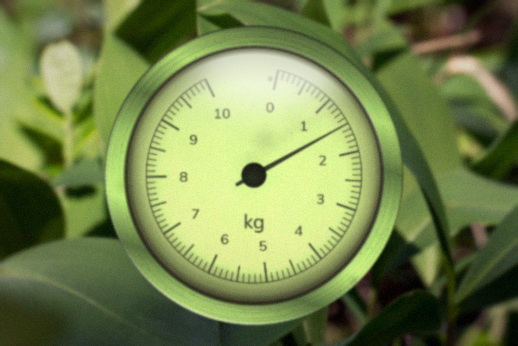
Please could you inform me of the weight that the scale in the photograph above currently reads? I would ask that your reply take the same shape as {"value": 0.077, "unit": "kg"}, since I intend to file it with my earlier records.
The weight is {"value": 1.5, "unit": "kg"}
